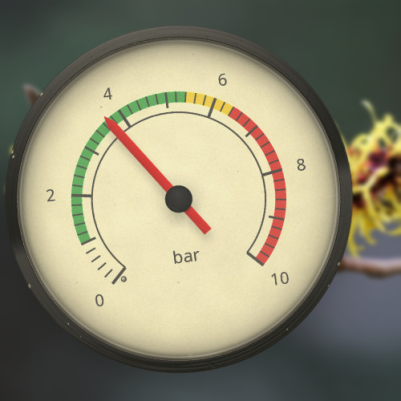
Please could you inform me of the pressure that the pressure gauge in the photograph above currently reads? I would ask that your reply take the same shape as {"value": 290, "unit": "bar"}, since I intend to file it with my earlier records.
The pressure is {"value": 3.7, "unit": "bar"}
